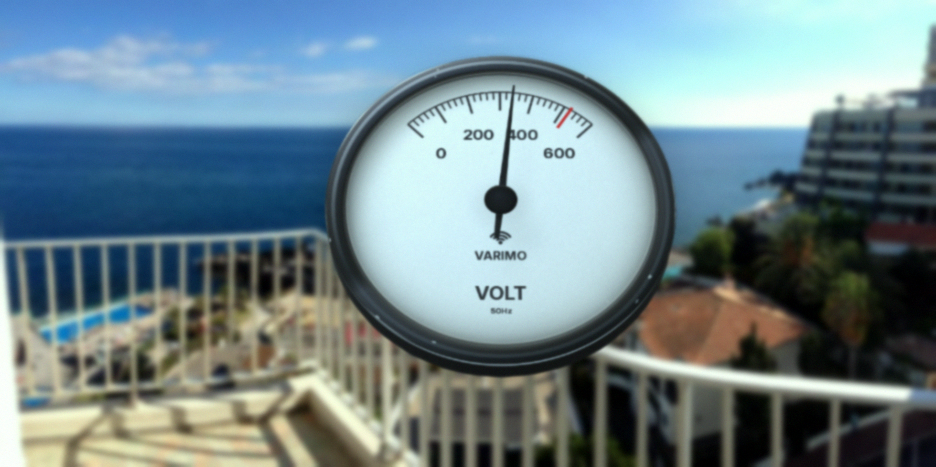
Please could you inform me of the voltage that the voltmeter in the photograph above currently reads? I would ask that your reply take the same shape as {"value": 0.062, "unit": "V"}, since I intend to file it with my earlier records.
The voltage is {"value": 340, "unit": "V"}
